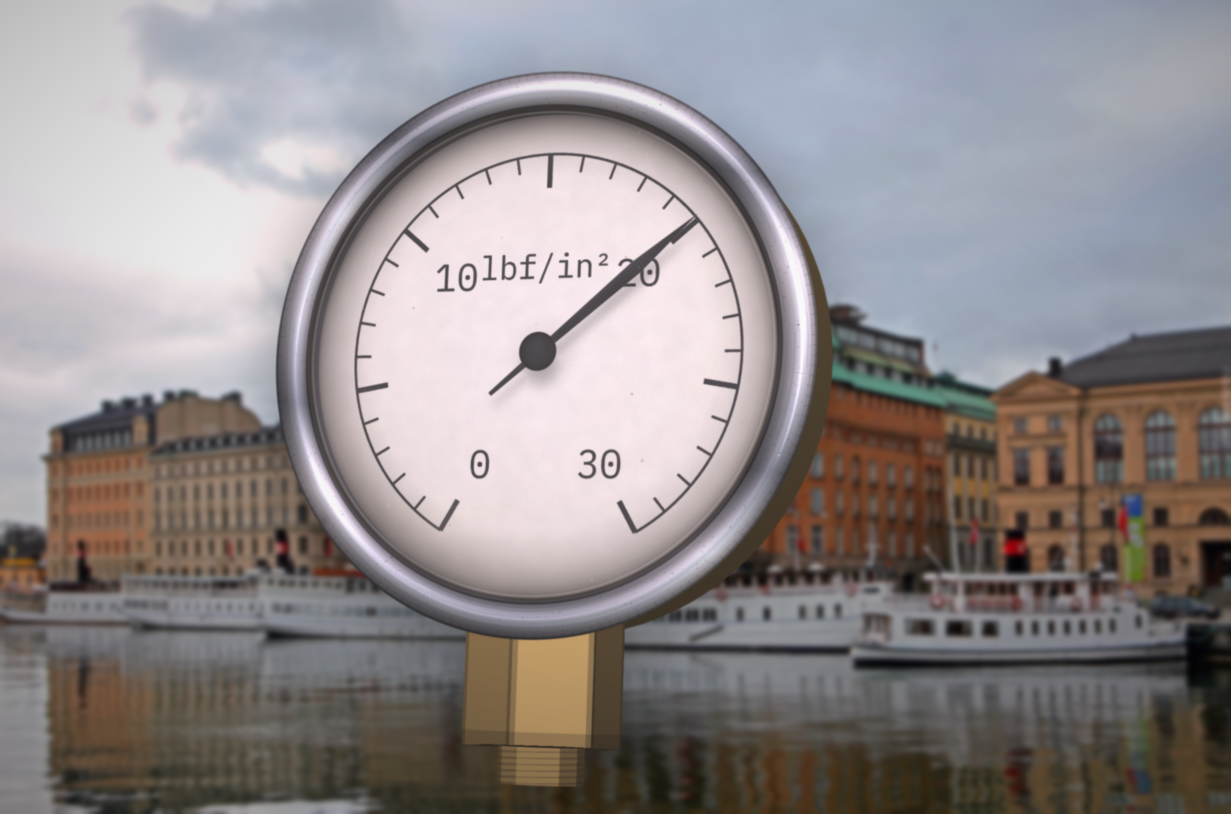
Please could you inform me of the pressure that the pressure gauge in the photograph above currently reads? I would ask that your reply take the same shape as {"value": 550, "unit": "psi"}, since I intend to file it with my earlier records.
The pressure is {"value": 20, "unit": "psi"}
